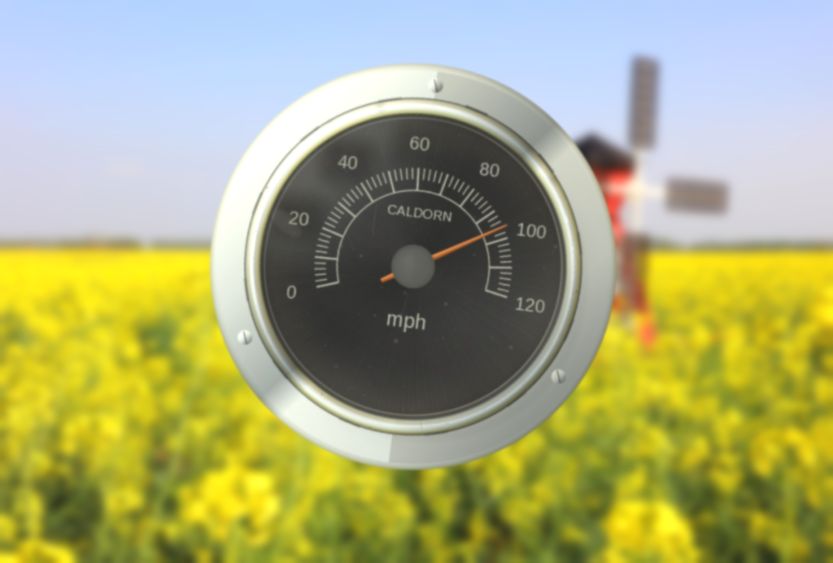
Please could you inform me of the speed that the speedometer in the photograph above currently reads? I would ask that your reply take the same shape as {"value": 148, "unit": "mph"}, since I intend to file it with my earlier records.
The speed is {"value": 96, "unit": "mph"}
